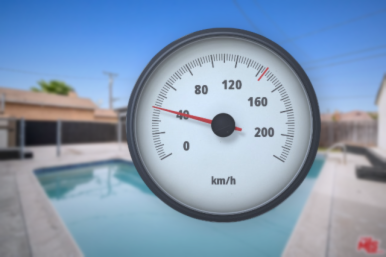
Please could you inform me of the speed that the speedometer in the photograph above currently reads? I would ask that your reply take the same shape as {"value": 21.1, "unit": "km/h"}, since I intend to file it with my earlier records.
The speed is {"value": 40, "unit": "km/h"}
